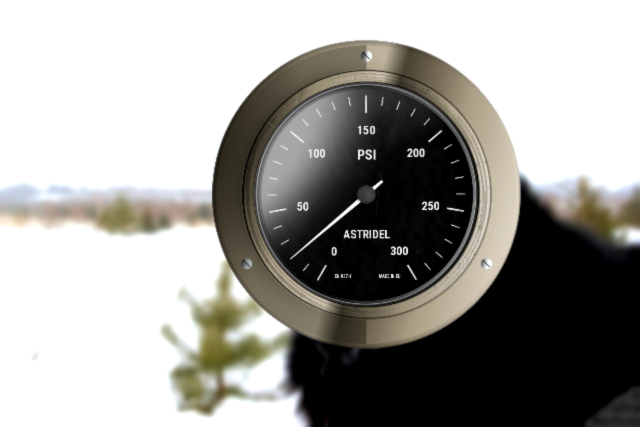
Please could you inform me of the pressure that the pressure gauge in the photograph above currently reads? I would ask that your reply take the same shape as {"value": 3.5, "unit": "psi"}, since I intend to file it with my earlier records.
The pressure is {"value": 20, "unit": "psi"}
